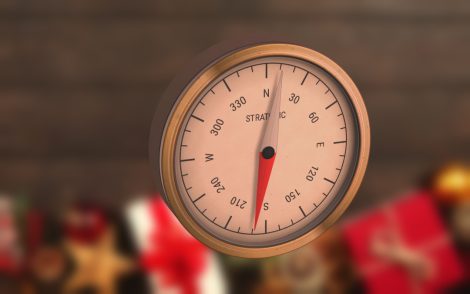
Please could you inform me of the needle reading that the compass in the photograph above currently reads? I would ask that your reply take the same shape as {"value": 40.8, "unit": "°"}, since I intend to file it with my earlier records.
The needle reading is {"value": 190, "unit": "°"}
